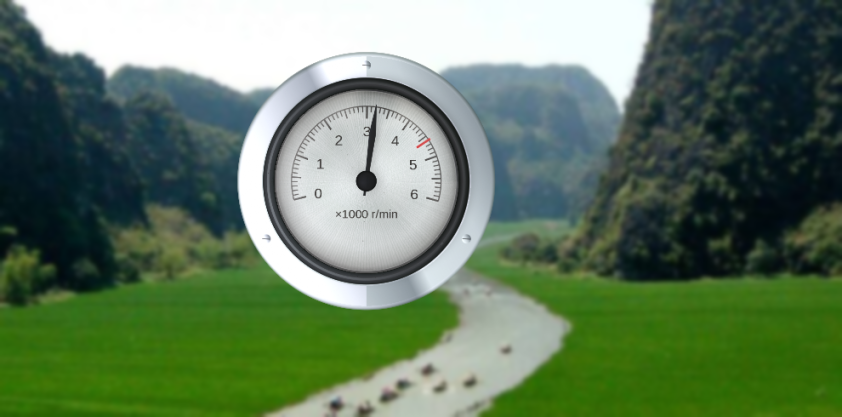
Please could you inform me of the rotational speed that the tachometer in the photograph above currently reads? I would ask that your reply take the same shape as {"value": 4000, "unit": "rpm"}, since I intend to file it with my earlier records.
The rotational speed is {"value": 3200, "unit": "rpm"}
